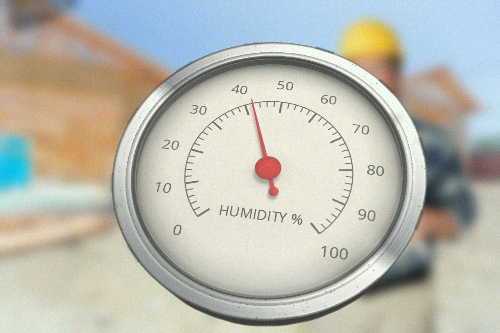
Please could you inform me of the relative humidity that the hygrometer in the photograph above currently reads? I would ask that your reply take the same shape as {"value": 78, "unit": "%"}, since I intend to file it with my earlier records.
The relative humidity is {"value": 42, "unit": "%"}
